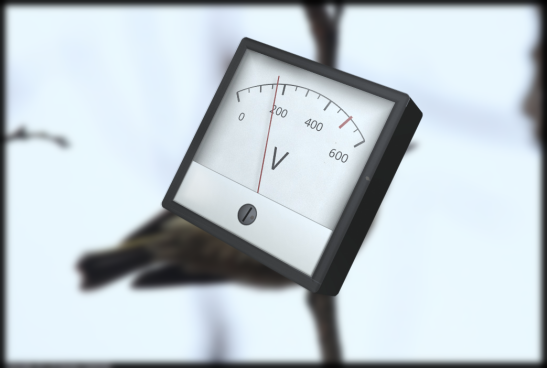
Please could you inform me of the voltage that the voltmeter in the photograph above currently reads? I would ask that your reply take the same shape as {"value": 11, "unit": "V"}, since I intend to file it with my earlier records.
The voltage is {"value": 175, "unit": "V"}
